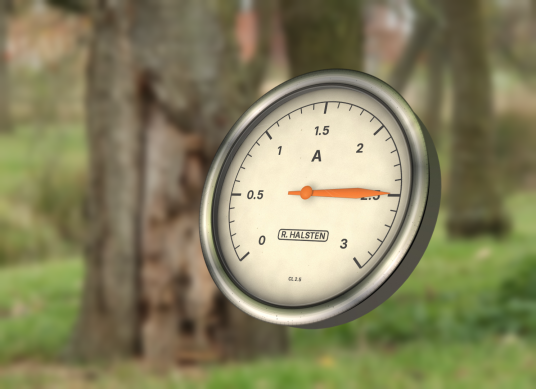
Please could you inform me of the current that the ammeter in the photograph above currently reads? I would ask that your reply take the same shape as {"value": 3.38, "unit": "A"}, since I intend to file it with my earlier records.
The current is {"value": 2.5, "unit": "A"}
